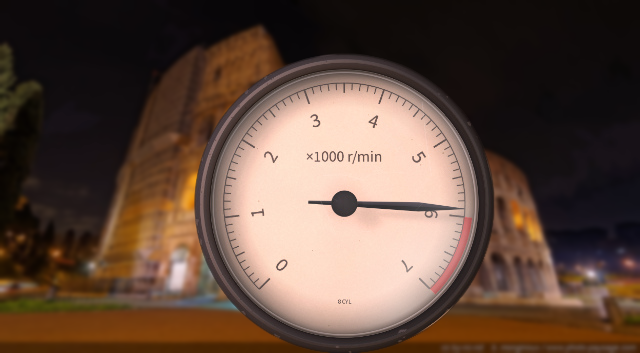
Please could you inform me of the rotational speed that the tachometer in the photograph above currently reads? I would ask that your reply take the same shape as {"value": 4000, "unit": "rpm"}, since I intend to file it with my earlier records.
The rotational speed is {"value": 5900, "unit": "rpm"}
